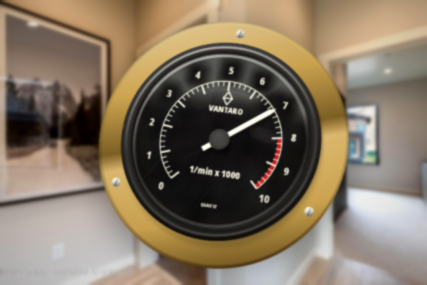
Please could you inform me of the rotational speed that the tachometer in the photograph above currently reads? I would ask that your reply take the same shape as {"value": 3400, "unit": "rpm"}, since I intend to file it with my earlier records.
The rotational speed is {"value": 7000, "unit": "rpm"}
